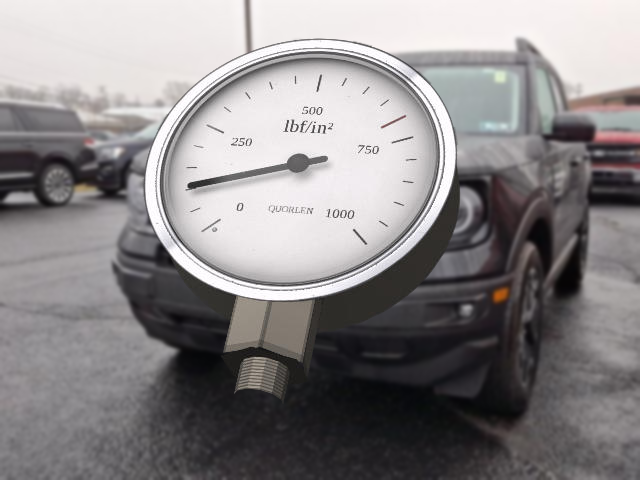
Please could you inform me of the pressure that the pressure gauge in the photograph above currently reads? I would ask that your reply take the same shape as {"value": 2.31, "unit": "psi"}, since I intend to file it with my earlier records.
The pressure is {"value": 100, "unit": "psi"}
